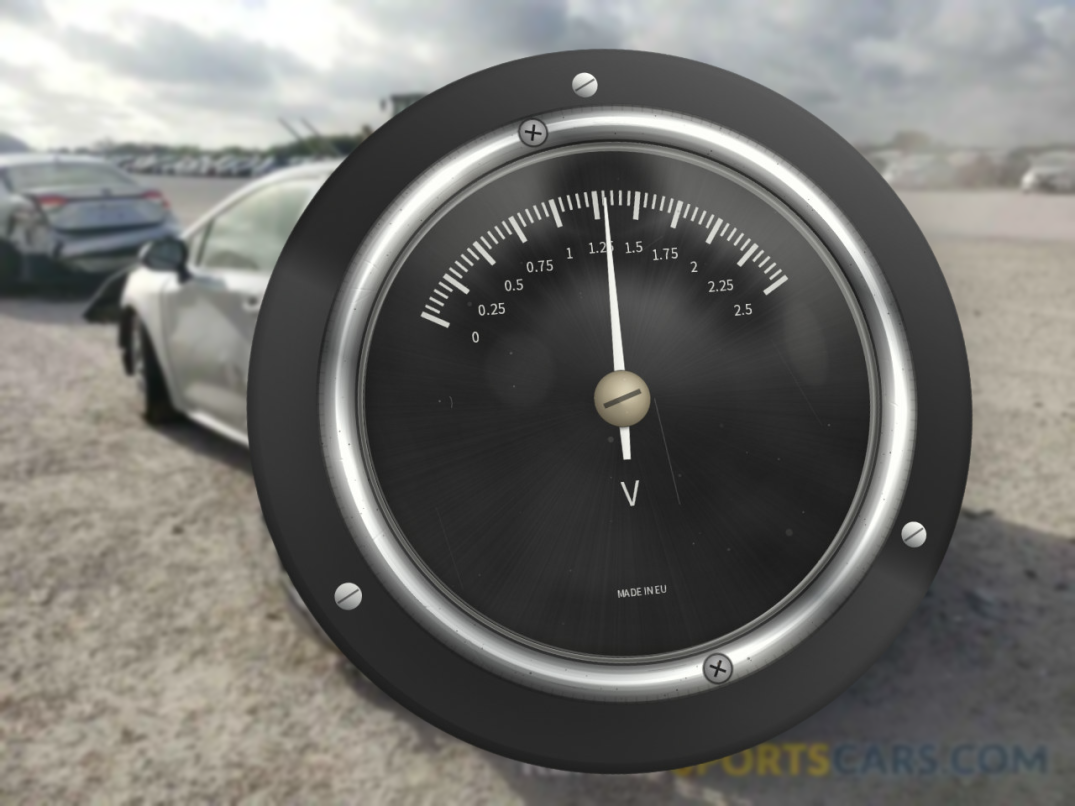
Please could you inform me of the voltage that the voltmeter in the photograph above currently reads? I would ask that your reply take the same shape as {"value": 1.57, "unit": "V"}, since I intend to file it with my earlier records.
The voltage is {"value": 1.3, "unit": "V"}
